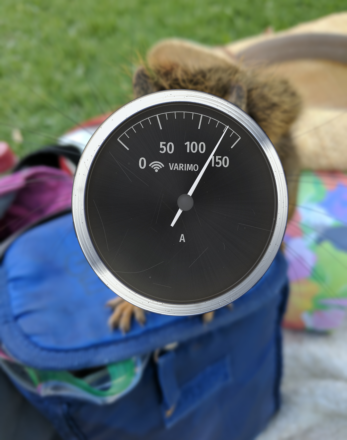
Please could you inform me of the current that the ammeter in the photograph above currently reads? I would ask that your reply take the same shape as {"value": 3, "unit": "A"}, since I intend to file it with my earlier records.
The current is {"value": 130, "unit": "A"}
